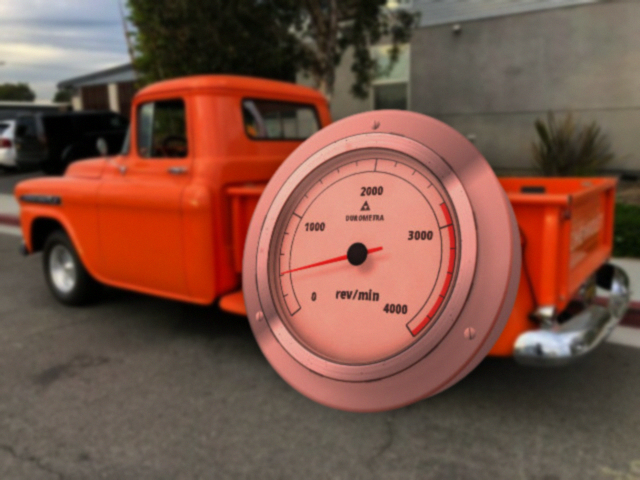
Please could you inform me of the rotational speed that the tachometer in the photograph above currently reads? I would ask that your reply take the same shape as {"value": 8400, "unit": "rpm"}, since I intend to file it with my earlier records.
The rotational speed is {"value": 400, "unit": "rpm"}
